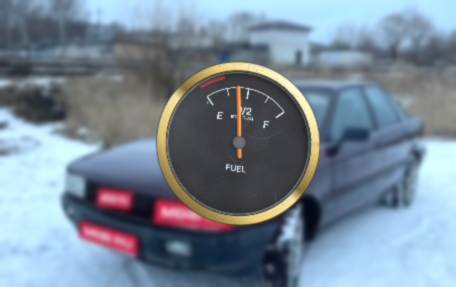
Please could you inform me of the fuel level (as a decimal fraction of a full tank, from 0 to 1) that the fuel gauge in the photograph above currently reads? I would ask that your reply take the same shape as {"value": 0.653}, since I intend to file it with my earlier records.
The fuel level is {"value": 0.375}
